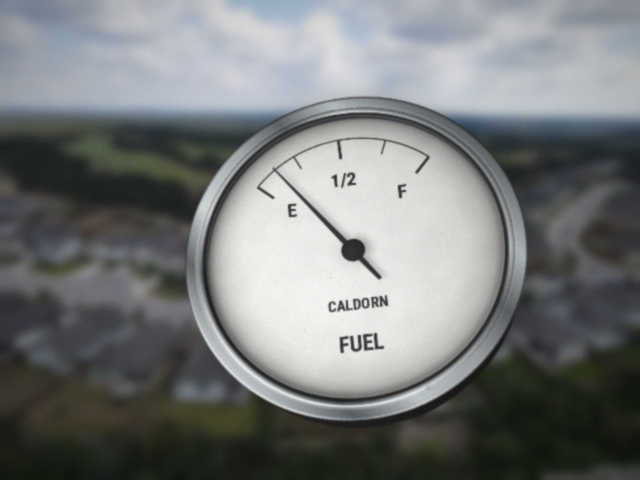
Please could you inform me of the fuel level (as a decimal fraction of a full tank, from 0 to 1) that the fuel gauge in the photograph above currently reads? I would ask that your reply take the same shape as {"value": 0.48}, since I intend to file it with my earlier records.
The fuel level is {"value": 0.125}
